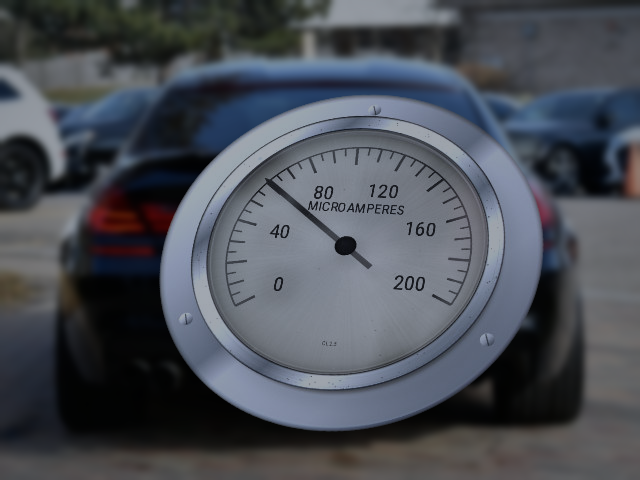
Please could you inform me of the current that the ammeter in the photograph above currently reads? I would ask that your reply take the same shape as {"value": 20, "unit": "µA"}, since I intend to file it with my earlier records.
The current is {"value": 60, "unit": "µA"}
